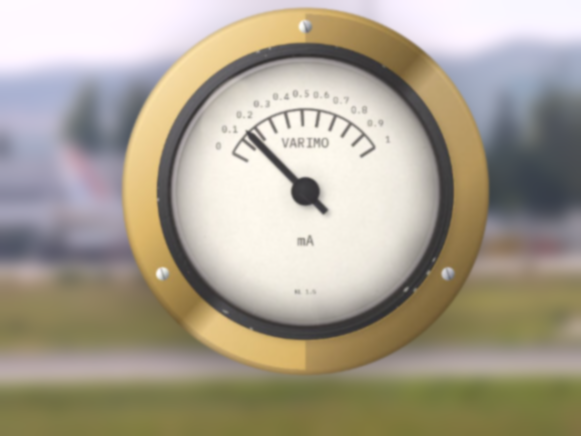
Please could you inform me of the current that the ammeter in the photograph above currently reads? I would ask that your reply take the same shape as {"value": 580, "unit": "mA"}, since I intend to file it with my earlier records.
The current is {"value": 0.15, "unit": "mA"}
